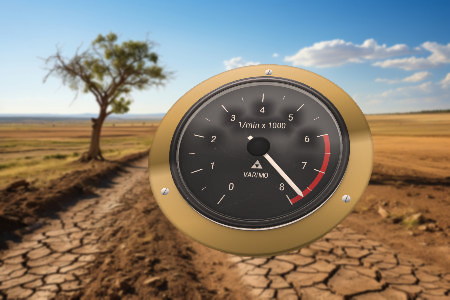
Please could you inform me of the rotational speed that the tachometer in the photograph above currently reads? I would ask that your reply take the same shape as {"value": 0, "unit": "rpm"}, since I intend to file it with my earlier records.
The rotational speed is {"value": 7750, "unit": "rpm"}
